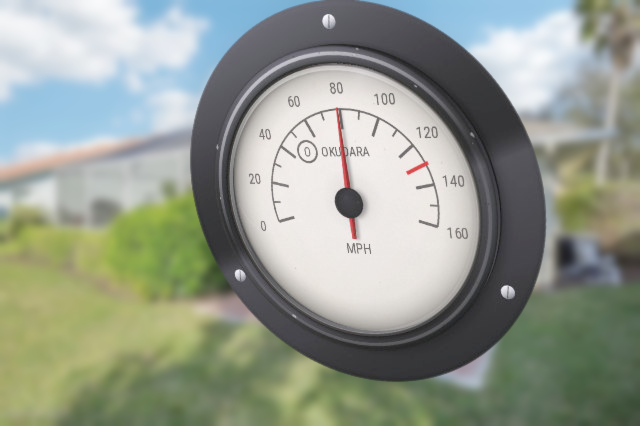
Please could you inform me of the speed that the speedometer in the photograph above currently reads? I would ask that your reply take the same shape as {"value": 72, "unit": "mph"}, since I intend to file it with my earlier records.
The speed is {"value": 80, "unit": "mph"}
